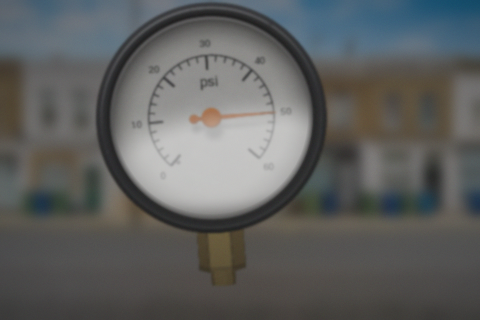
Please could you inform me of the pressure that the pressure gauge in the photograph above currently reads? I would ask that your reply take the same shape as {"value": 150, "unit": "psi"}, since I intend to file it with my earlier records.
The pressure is {"value": 50, "unit": "psi"}
